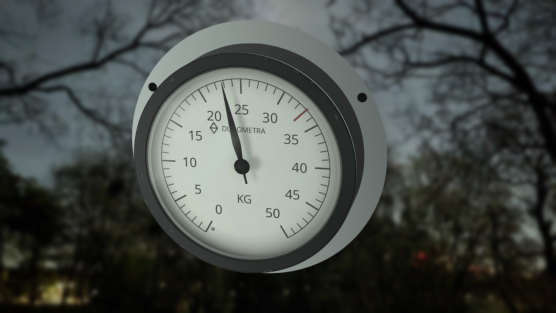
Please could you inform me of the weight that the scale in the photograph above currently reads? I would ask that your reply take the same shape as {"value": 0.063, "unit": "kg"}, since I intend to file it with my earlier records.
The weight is {"value": 23, "unit": "kg"}
